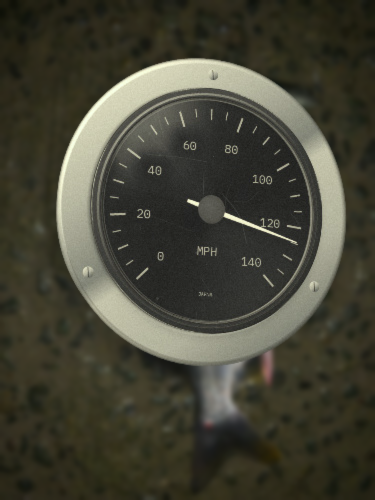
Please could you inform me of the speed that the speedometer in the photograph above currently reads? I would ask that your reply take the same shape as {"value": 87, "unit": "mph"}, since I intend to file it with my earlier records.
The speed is {"value": 125, "unit": "mph"}
